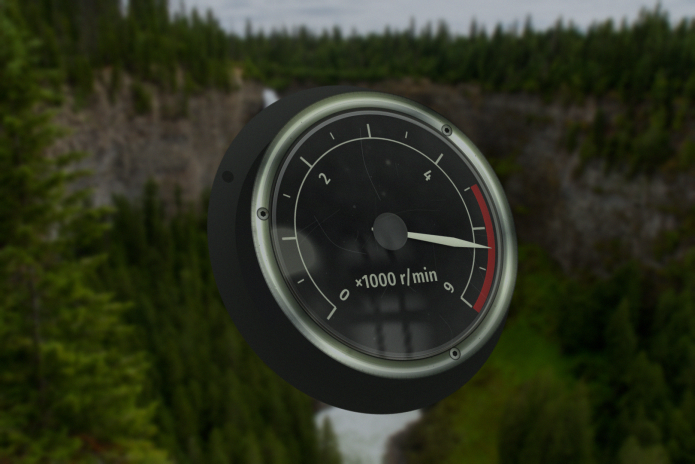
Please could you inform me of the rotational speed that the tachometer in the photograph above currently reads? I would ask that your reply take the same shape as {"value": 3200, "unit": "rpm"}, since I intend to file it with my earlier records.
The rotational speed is {"value": 5250, "unit": "rpm"}
